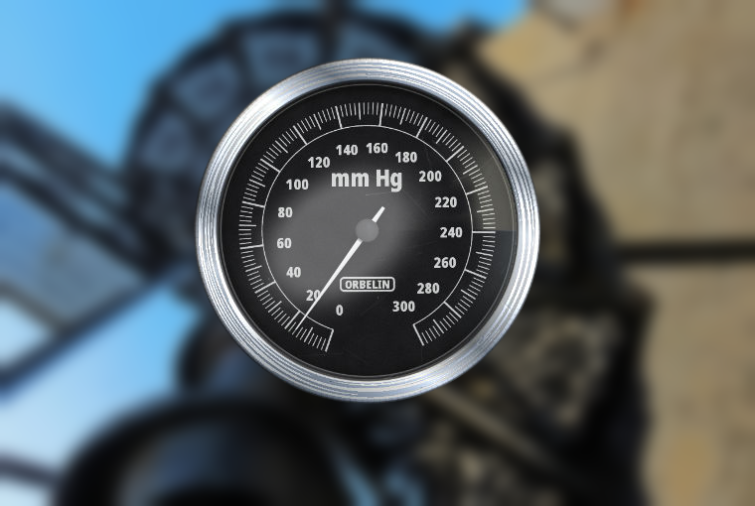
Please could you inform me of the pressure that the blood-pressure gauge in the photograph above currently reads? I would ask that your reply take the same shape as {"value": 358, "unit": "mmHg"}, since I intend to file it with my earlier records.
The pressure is {"value": 16, "unit": "mmHg"}
